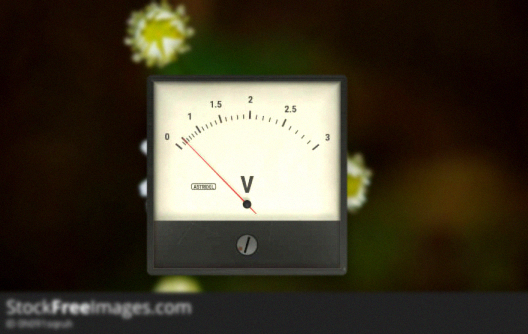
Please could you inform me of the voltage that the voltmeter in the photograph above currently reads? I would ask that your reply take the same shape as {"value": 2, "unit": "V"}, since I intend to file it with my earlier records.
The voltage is {"value": 0.5, "unit": "V"}
